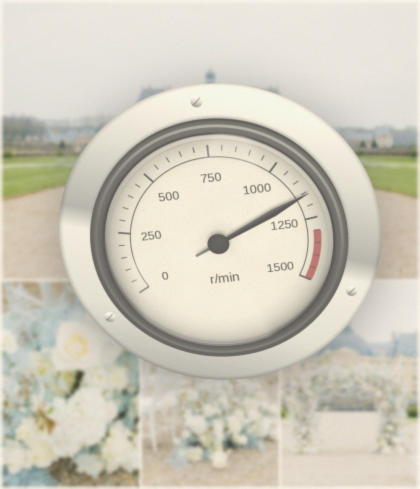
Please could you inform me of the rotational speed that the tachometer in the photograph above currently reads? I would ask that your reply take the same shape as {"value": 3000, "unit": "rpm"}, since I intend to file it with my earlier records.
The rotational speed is {"value": 1150, "unit": "rpm"}
